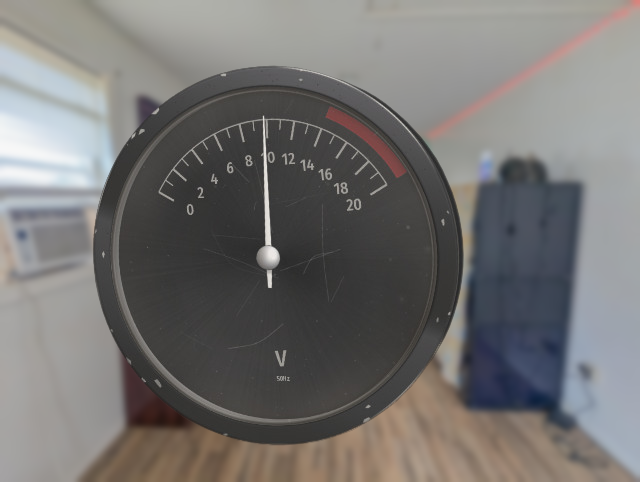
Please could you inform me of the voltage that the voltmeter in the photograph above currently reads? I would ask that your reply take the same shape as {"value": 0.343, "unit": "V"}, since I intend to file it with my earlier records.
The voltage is {"value": 10, "unit": "V"}
